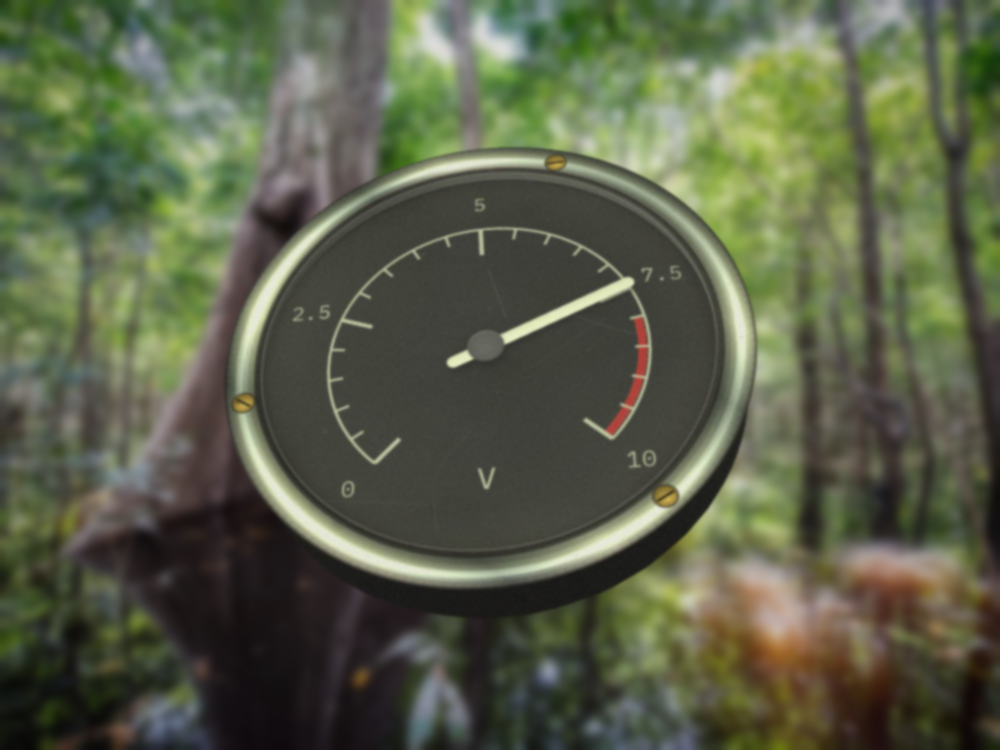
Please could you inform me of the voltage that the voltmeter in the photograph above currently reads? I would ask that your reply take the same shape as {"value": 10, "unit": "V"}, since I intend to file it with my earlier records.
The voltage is {"value": 7.5, "unit": "V"}
